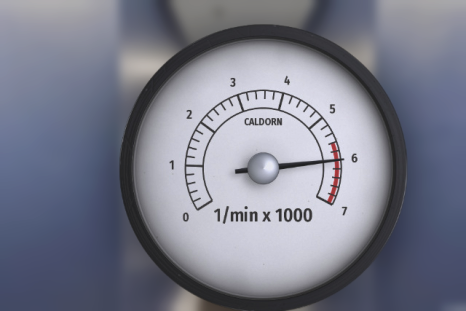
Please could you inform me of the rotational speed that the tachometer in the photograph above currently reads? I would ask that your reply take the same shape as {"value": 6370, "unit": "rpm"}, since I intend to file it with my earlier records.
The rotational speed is {"value": 6000, "unit": "rpm"}
